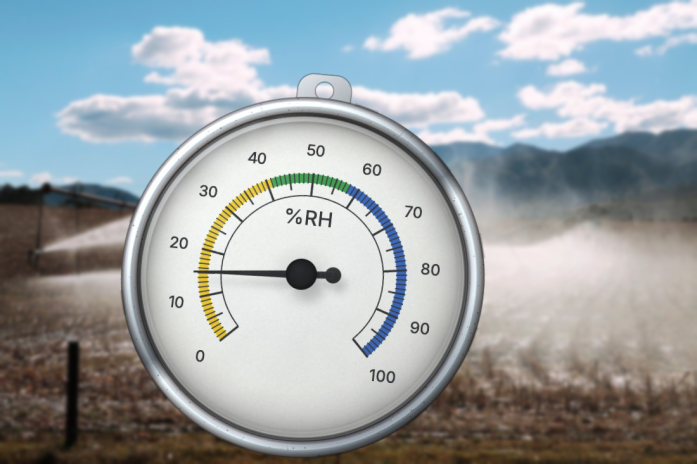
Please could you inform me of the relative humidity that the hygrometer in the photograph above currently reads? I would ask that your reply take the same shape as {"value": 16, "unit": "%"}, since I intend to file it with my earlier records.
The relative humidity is {"value": 15, "unit": "%"}
